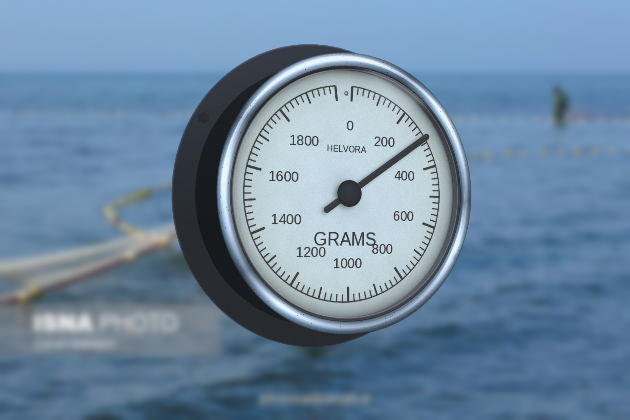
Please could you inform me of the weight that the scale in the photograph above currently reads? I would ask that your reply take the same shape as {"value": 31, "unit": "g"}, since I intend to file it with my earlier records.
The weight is {"value": 300, "unit": "g"}
